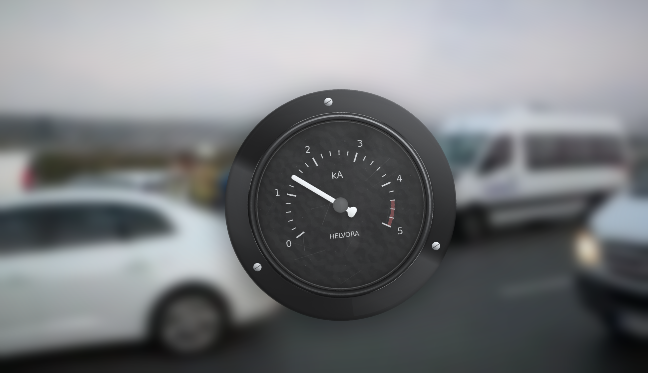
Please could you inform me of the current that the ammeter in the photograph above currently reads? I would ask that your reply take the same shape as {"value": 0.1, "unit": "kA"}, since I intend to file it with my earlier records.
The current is {"value": 1.4, "unit": "kA"}
